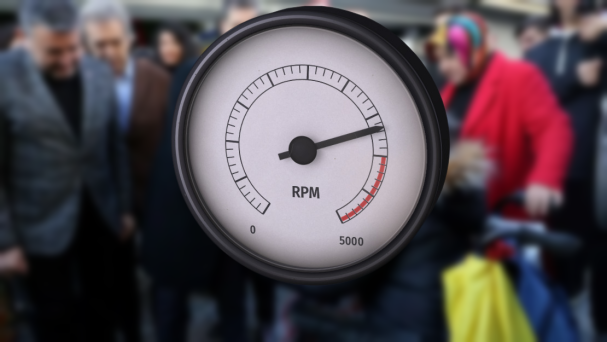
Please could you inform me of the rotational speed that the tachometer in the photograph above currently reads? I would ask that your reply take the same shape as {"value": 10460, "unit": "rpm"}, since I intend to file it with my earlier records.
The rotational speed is {"value": 3650, "unit": "rpm"}
